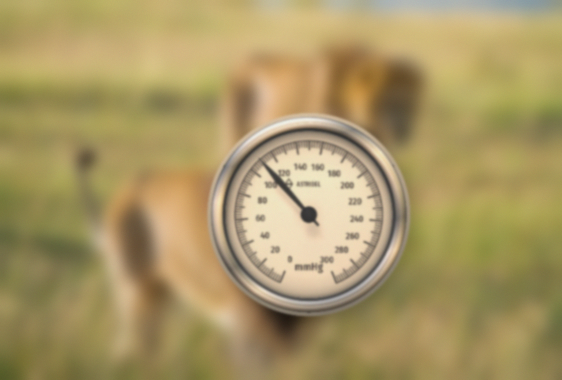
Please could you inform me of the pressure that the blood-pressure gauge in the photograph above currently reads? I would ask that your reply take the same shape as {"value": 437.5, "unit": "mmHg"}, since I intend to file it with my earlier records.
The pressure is {"value": 110, "unit": "mmHg"}
